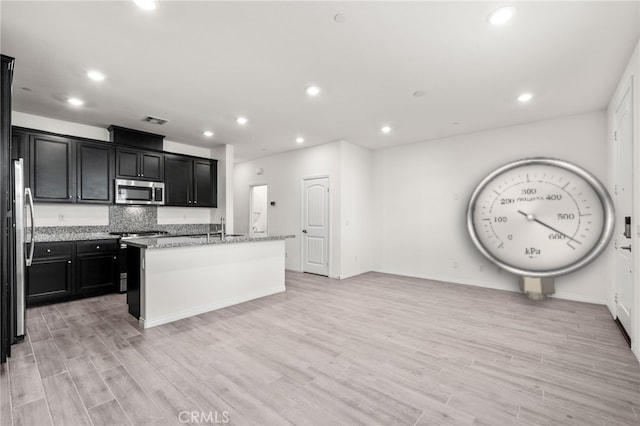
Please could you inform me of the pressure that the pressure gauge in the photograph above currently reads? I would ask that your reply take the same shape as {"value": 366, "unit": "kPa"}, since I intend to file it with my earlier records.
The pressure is {"value": 580, "unit": "kPa"}
